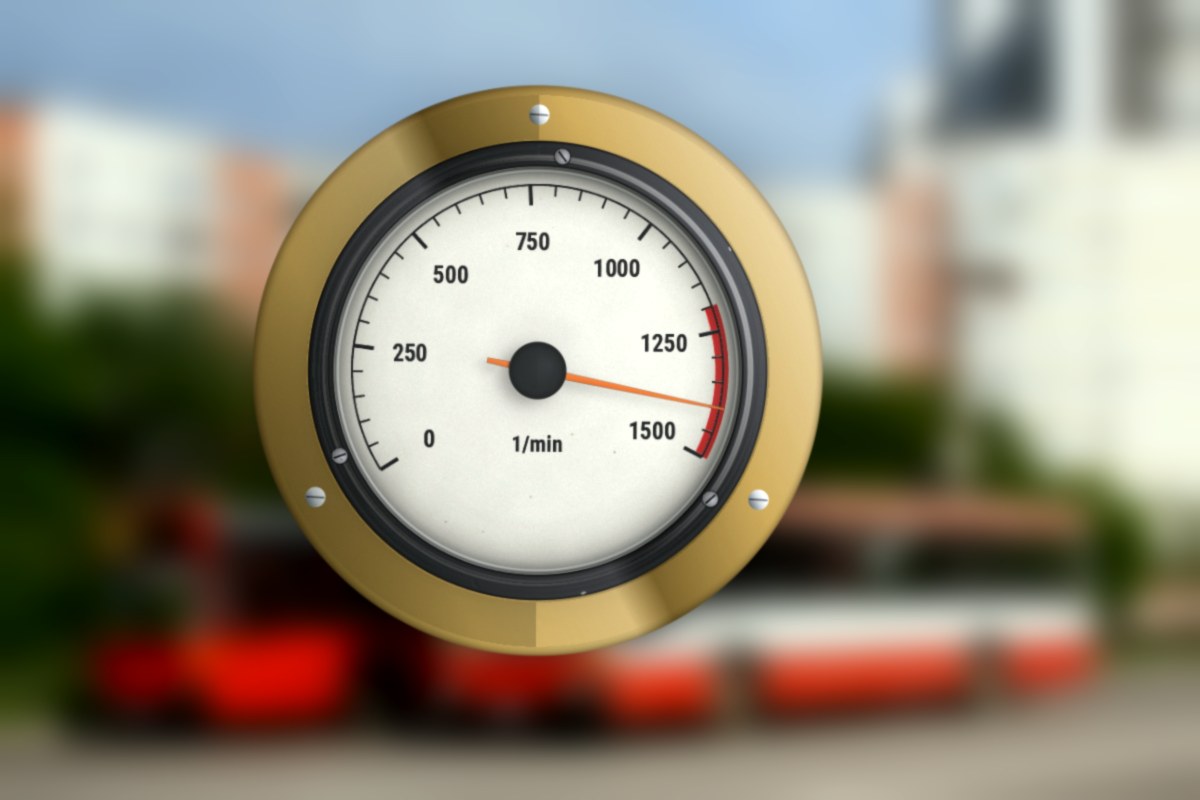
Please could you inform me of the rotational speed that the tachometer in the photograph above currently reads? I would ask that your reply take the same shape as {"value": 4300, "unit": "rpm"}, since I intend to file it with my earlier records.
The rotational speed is {"value": 1400, "unit": "rpm"}
